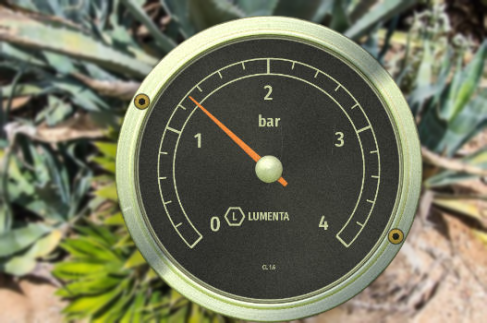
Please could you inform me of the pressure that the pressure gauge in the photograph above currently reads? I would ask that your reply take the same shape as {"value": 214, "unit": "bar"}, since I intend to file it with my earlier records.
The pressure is {"value": 1.3, "unit": "bar"}
